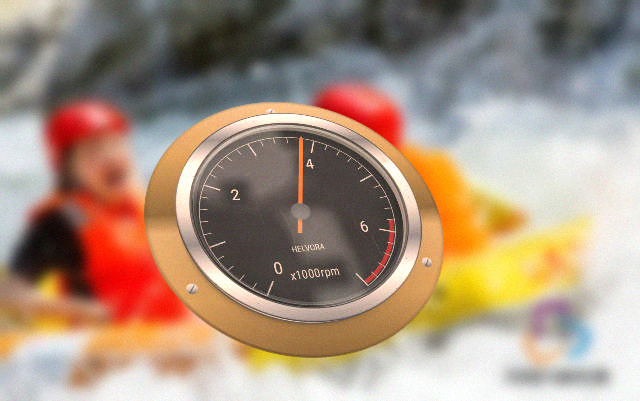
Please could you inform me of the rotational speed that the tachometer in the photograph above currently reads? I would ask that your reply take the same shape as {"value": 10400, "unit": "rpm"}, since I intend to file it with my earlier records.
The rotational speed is {"value": 3800, "unit": "rpm"}
